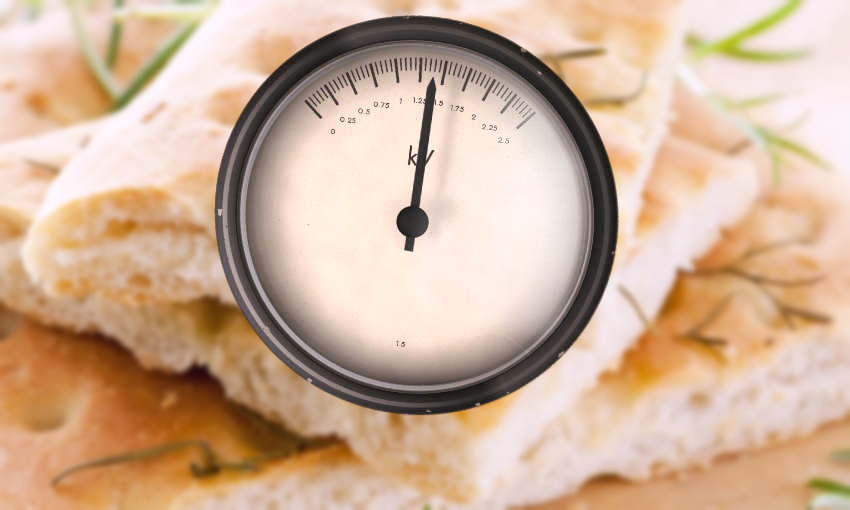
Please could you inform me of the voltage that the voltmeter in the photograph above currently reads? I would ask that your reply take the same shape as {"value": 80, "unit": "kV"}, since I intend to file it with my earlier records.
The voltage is {"value": 1.4, "unit": "kV"}
